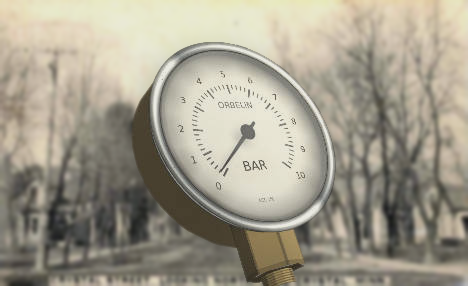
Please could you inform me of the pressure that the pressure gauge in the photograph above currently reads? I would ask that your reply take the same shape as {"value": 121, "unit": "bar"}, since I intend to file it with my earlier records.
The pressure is {"value": 0.2, "unit": "bar"}
